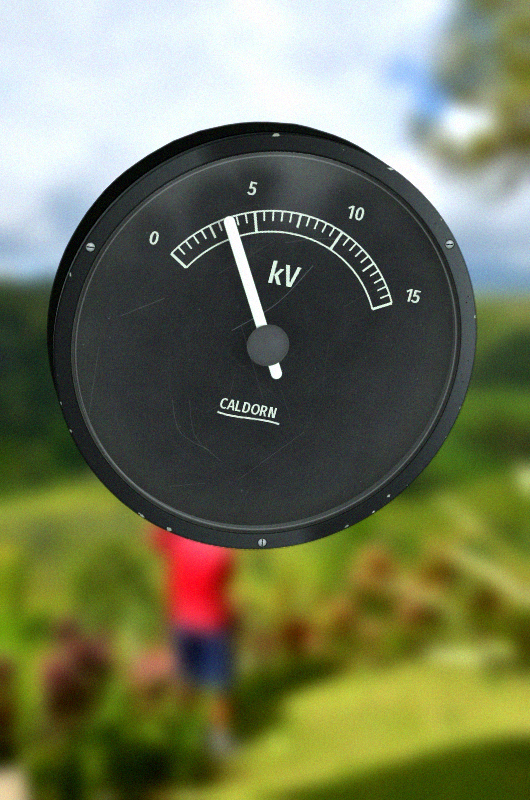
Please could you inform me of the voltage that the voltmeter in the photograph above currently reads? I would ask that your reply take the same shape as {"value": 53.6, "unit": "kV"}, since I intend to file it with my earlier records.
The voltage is {"value": 3.5, "unit": "kV"}
